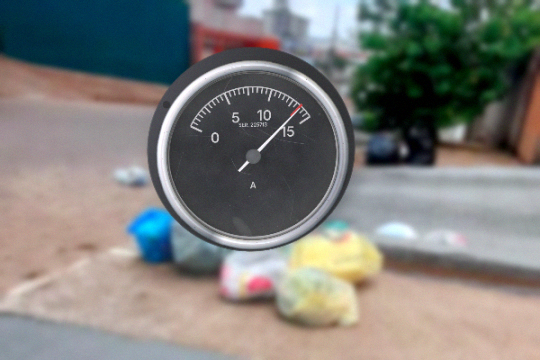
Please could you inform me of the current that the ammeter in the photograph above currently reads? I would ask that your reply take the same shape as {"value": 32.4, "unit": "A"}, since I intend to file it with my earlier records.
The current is {"value": 13.5, "unit": "A"}
